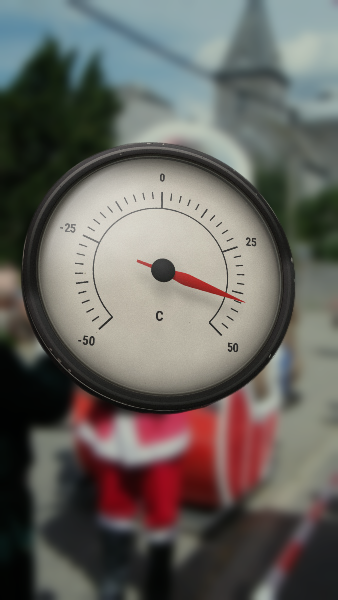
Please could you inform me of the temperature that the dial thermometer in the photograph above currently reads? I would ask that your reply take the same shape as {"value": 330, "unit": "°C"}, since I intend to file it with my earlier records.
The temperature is {"value": 40, "unit": "°C"}
